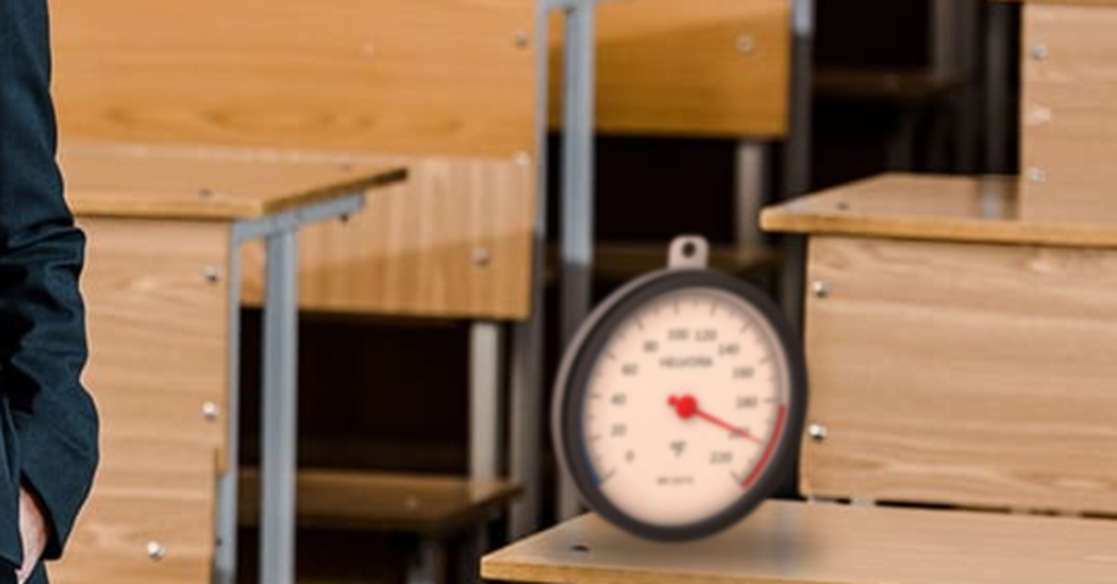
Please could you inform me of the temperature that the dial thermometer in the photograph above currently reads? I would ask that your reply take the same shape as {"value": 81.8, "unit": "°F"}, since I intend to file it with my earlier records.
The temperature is {"value": 200, "unit": "°F"}
